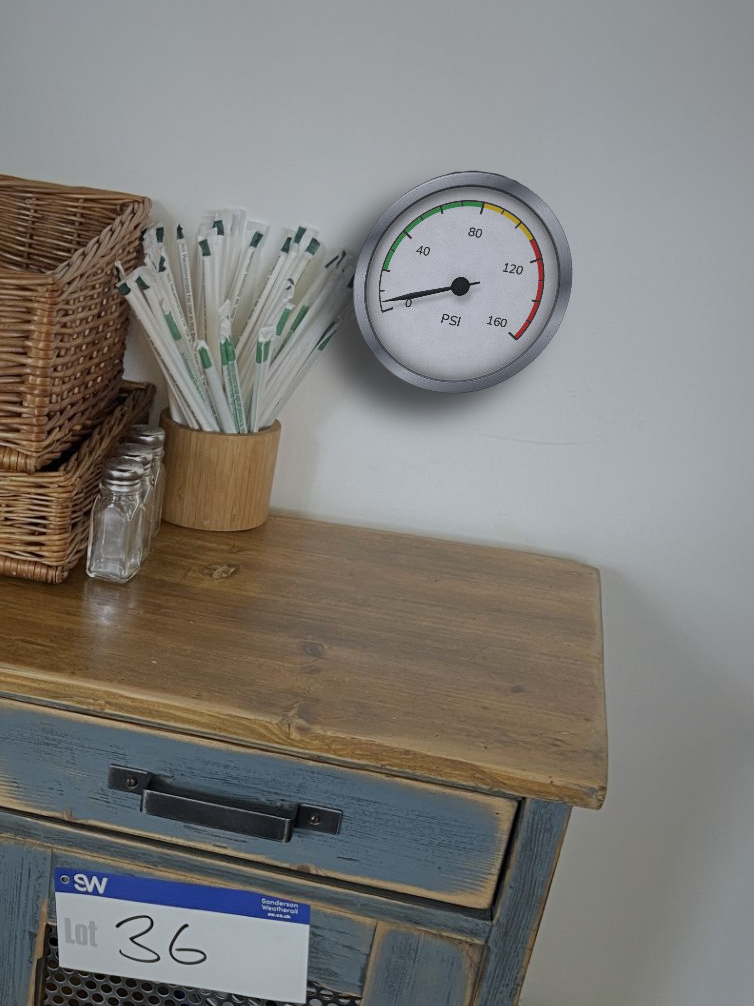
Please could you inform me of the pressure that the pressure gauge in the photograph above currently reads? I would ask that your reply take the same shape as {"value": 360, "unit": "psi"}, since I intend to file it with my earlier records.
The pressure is {"value": 5, "unit": "psi"}
